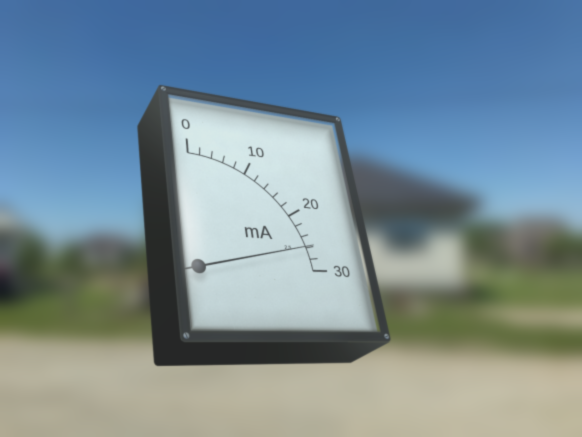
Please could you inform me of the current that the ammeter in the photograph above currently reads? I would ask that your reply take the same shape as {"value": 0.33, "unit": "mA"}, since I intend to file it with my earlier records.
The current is {"value": 26, "unit": "mA"}
